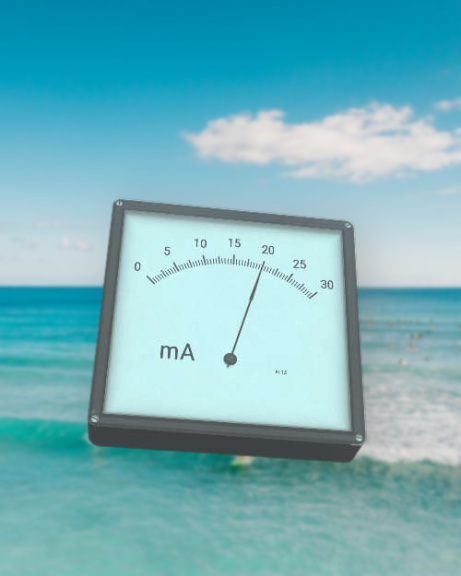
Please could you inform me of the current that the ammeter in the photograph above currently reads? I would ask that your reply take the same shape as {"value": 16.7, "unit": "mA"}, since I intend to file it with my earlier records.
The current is {"value": 20, "unit": "mA"}
